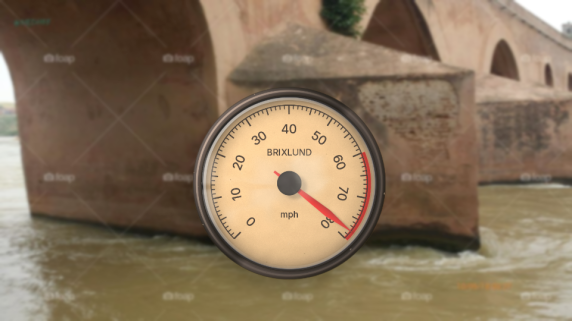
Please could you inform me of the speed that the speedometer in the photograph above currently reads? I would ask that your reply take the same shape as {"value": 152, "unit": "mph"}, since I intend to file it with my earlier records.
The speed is {"value": 78, "unit": "mph"}
